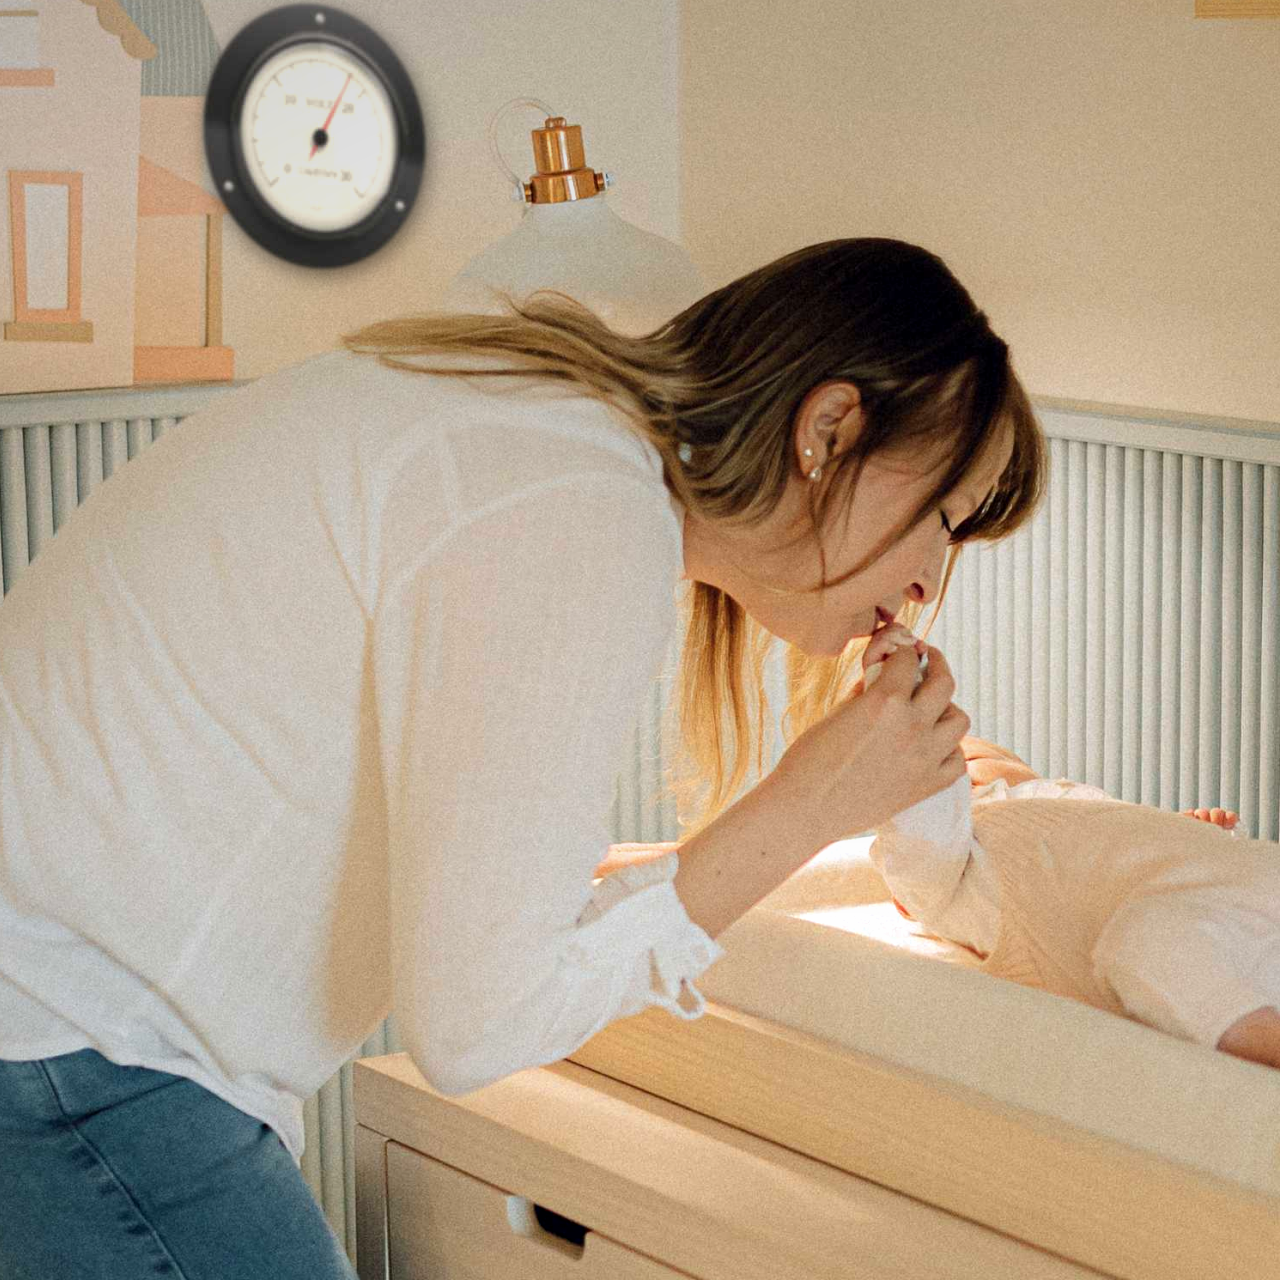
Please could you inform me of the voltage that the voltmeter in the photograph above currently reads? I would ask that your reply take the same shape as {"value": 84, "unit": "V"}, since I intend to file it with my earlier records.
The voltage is {"value": 18, "unit": "V"}
